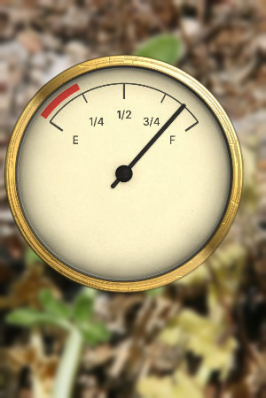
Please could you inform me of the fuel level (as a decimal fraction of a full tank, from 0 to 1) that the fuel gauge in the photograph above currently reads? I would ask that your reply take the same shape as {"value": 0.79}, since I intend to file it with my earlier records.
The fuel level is {"value": 0.875}
